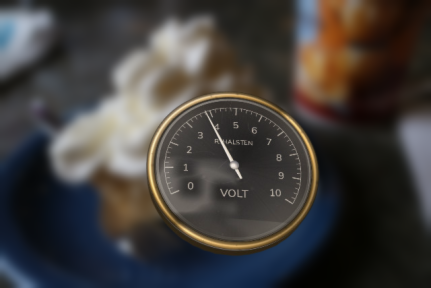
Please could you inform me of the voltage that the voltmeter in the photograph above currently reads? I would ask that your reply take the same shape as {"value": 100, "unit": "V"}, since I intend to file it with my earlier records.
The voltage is {"value": 3.8, "unit": "V"}
